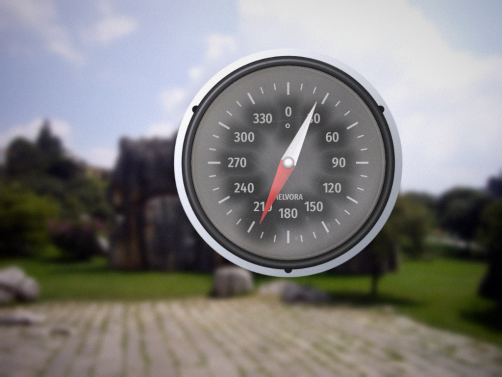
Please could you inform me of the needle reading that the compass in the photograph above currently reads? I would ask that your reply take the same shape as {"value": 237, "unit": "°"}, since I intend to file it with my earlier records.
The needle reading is {"value": 205, "unit": "°"}
